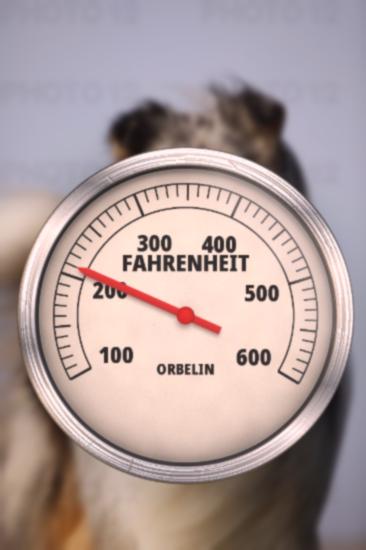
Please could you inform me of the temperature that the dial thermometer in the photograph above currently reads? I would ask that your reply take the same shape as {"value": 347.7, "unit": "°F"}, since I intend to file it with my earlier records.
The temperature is {"value": 210, "unit": "°F"}
